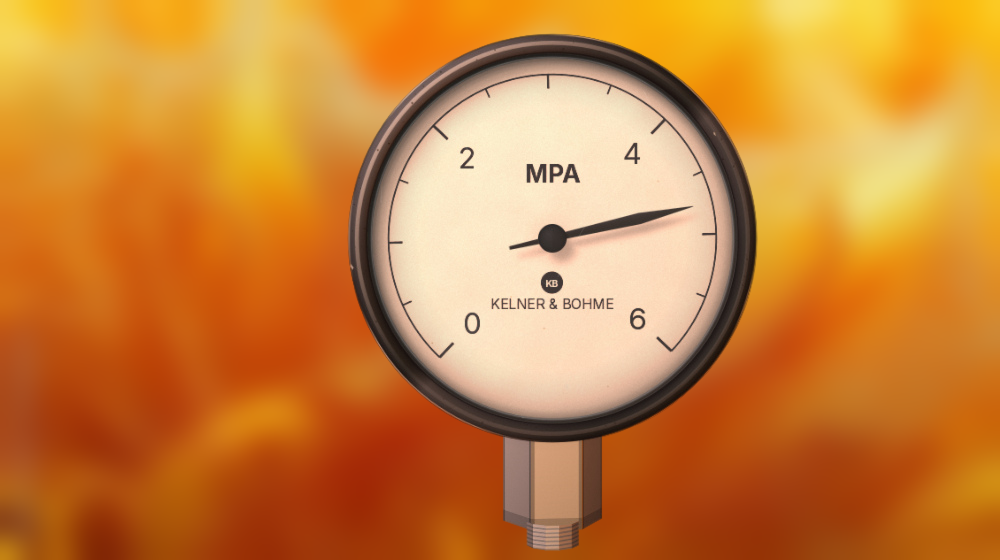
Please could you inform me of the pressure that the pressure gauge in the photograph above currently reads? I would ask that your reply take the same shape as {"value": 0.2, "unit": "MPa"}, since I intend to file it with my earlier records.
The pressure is {"value": 4.75, "unit": "MPa"}
